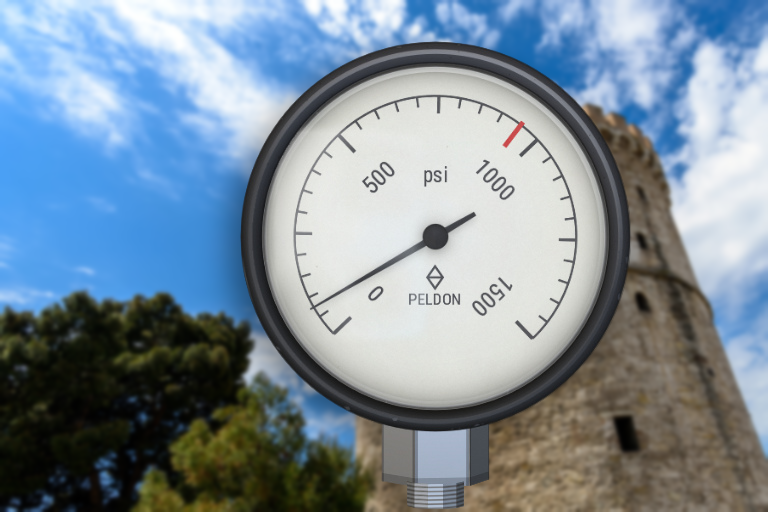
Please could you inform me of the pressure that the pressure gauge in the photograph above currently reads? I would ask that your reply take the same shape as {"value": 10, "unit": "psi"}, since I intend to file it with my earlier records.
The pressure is {"value": 75, "unit": "psi"}
